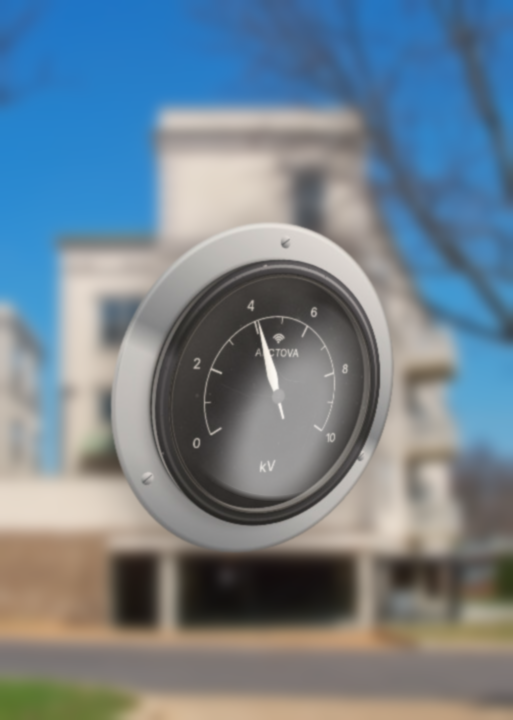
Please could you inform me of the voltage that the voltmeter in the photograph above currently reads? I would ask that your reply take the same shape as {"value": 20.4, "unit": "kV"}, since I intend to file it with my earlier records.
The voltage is {"value": 4, "unit": "kV"}
